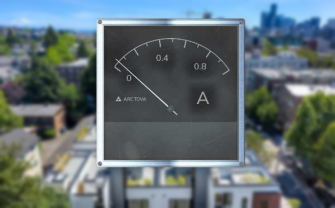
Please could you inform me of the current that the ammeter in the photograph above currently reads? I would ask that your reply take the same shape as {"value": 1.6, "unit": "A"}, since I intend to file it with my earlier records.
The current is {"value": 0.05, "unit": "A"}
